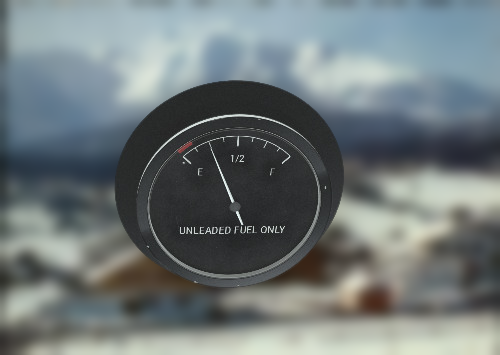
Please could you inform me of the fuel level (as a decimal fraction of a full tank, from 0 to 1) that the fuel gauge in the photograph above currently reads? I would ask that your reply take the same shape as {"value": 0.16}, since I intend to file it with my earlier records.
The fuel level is {"value": 0.25}
